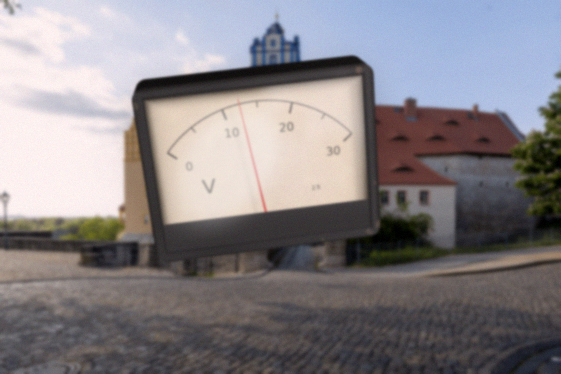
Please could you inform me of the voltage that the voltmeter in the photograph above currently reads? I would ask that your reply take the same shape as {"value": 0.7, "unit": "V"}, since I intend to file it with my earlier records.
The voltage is {"value": 12.5, "unit": "V"}
